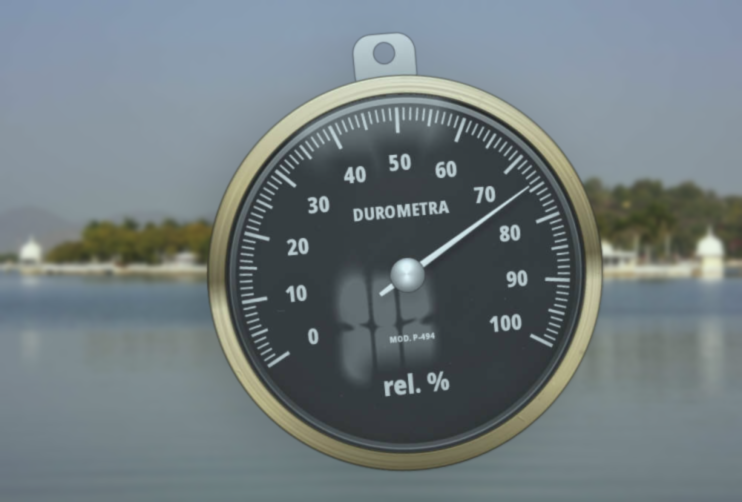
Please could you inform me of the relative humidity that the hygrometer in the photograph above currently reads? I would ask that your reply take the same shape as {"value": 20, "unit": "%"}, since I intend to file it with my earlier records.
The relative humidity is {"value": 74, "unit": "%"}
